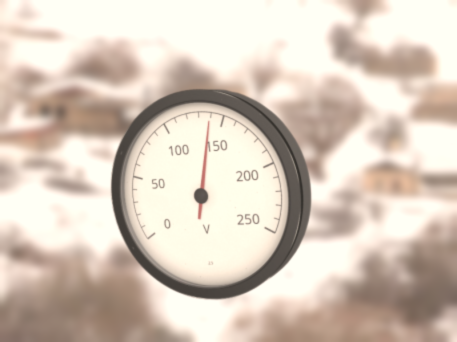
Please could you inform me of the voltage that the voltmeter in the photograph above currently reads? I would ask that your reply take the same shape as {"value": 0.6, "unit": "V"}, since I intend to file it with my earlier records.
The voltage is {"value": 140, "unit": "V"}
